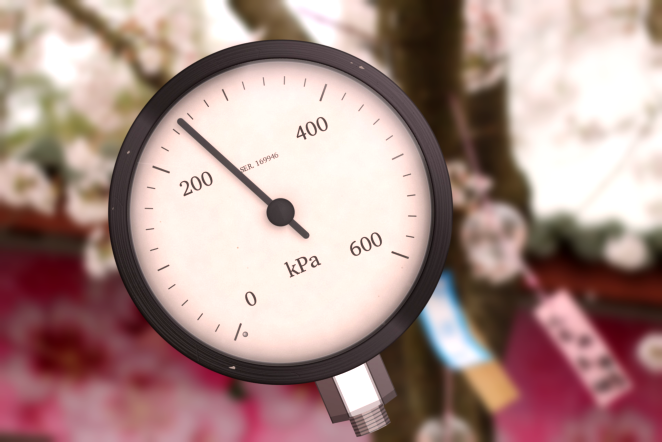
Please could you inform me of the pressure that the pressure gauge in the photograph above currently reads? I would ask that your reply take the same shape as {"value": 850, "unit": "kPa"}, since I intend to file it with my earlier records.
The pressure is {"value": 250, "unit": "kPa"}
